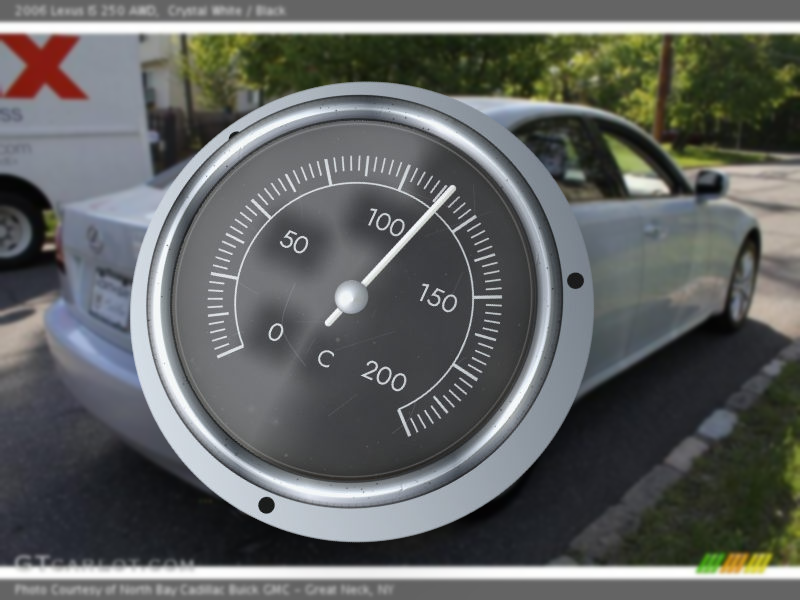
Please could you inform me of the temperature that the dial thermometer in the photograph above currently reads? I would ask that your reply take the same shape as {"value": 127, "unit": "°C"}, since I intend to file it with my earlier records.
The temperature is {"value": 115, "unit": "°C"}
